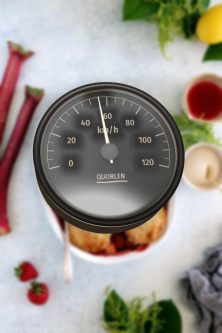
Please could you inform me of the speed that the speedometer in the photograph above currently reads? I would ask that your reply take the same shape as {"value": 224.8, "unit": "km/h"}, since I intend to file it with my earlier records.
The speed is {"value": 55, "unit": "km/h"}
